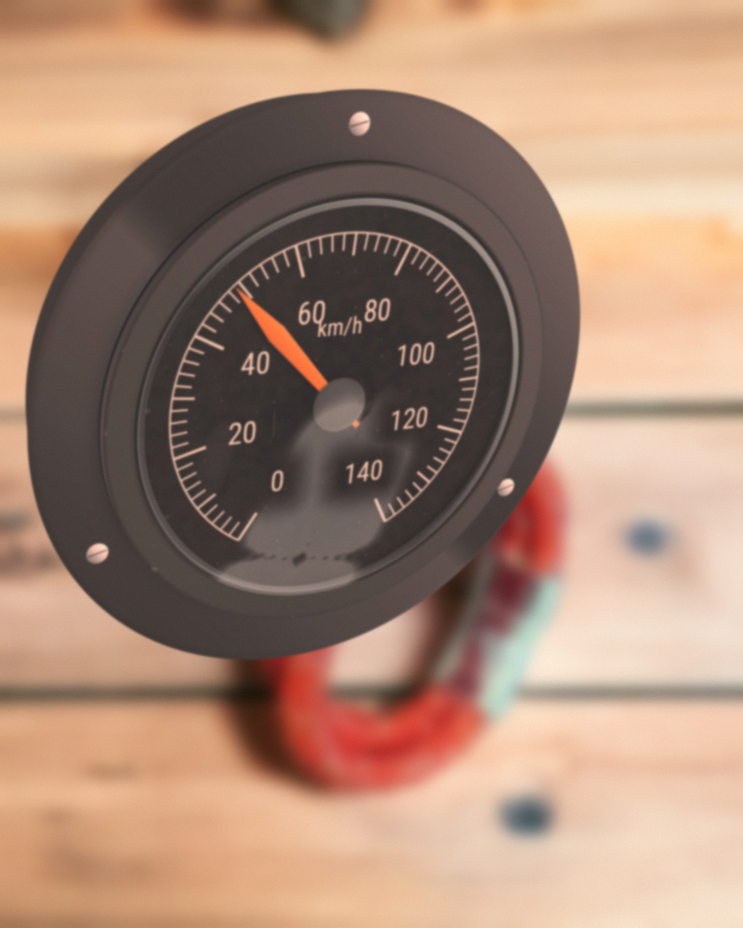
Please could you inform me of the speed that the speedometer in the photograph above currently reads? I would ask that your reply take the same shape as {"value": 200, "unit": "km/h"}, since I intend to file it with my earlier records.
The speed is {"value": 49, "unit": "km/h"}
